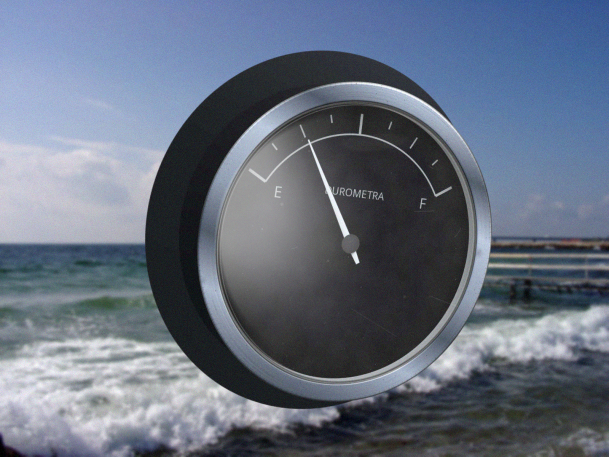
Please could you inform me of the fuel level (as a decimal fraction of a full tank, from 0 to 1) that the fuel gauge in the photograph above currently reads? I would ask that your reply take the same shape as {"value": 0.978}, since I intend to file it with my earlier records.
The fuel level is {"value": 0.25}
